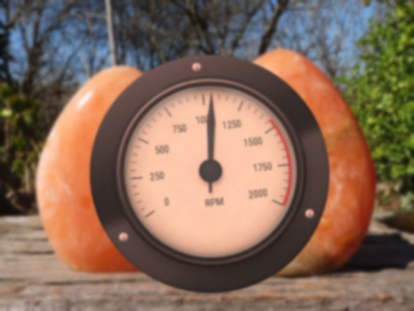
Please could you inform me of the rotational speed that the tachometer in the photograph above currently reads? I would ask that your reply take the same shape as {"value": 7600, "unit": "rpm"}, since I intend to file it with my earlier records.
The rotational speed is {"value": 1050, "unit": "rpm"}
